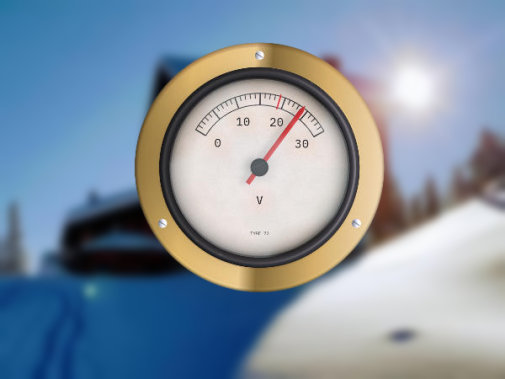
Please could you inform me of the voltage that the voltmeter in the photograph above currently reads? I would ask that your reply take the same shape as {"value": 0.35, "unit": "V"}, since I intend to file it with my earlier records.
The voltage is {"value": 24, "unit": "V"}
